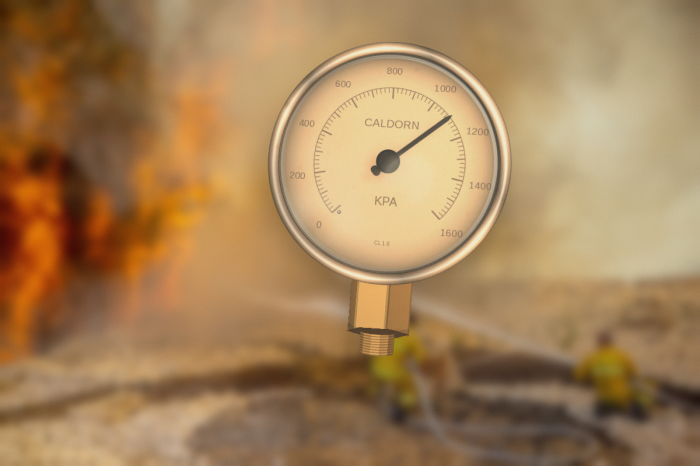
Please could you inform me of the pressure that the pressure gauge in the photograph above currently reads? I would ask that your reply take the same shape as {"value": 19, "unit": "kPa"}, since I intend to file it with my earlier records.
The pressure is {"value": 1100, "unit": "kPa"}
